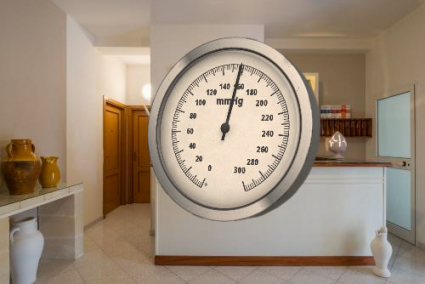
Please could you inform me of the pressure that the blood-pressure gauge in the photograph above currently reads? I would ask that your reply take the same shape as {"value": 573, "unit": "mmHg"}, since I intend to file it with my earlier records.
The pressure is {"value": 160, "unit": "mmHg"}
